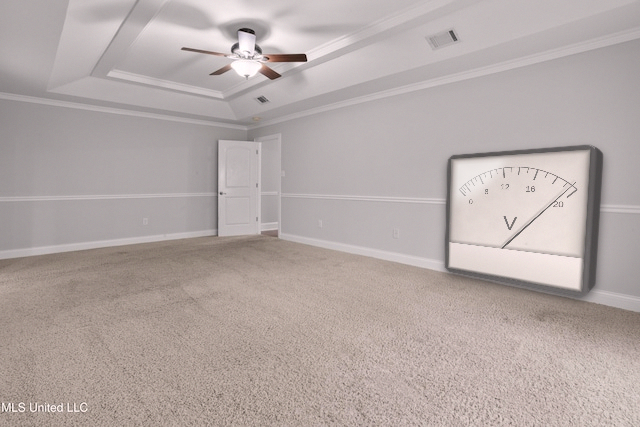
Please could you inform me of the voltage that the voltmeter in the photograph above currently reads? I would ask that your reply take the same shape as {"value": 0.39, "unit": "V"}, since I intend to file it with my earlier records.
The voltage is {"value": 19.5, "unit": "V"}
